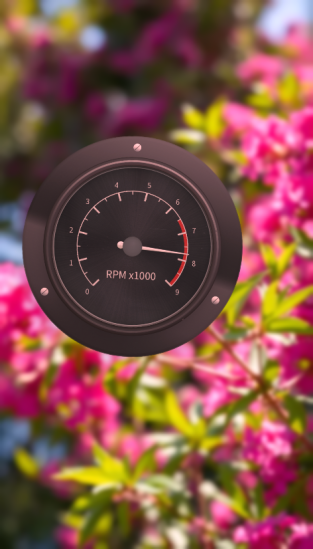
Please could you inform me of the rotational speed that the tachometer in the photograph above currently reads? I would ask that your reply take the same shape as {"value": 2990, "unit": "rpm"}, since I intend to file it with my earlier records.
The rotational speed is {"value": 7750, "unit": "rpm"}
